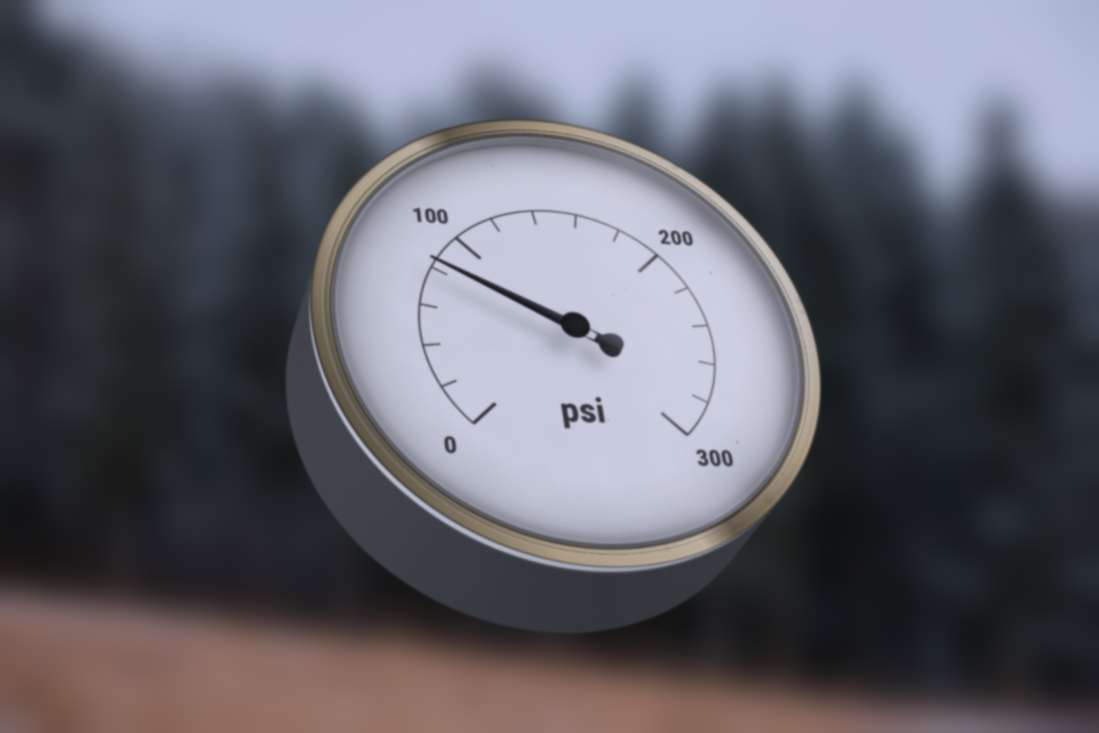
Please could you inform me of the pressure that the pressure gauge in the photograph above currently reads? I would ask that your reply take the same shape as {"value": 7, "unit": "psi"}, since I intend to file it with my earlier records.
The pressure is {"value": 80, "unit": "psi"}
